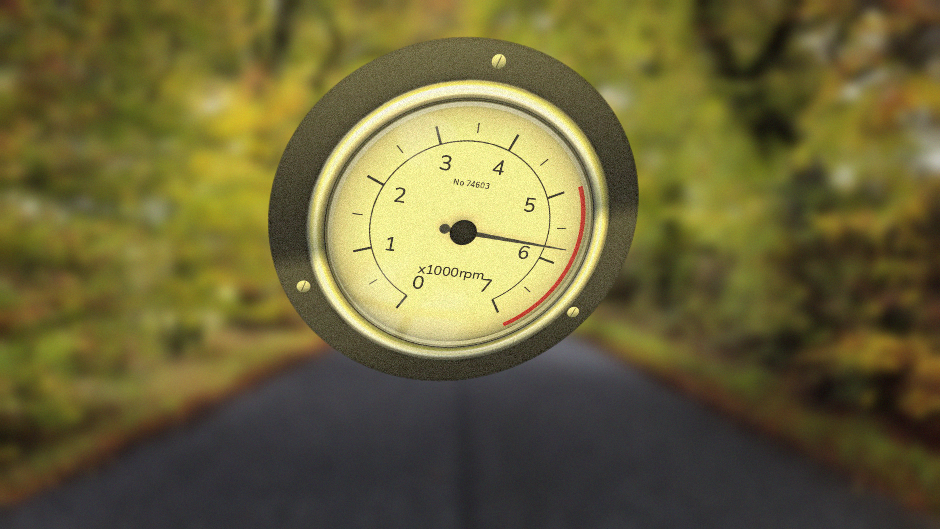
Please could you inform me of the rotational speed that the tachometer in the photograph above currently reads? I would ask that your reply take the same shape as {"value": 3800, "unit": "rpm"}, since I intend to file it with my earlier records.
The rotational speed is {"value": 5750, "unit": "rpm"}
